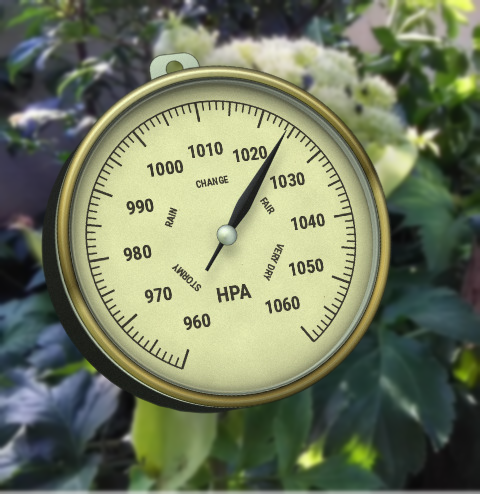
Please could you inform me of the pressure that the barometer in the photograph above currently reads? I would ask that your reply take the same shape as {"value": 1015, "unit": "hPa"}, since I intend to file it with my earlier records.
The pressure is {"value": 1024, "unit": "hPa"}
